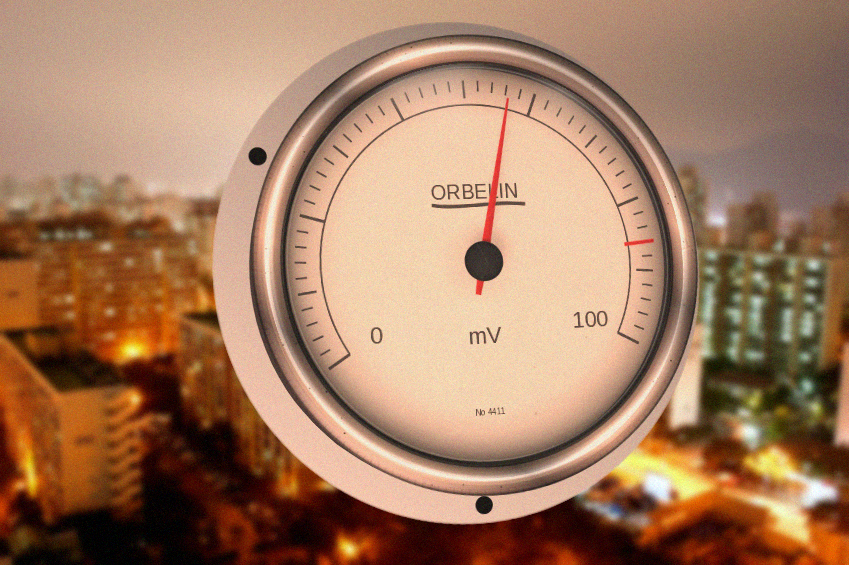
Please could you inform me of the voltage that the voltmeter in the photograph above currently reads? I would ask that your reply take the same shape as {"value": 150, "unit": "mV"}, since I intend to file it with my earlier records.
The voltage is {"value": 56, "unit": "mV"}
